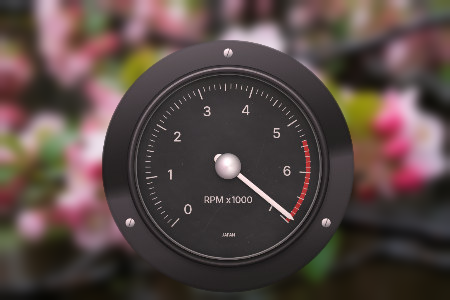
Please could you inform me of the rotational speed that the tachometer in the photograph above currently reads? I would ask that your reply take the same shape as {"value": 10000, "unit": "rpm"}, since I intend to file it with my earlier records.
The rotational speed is {"value": 6900, "unit": "rpm"}
